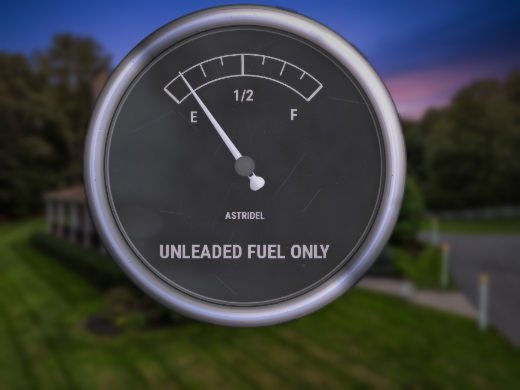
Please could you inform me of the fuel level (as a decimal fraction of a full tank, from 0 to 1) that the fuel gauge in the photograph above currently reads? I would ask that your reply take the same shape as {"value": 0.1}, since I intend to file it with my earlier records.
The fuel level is {"value": 0.125}
